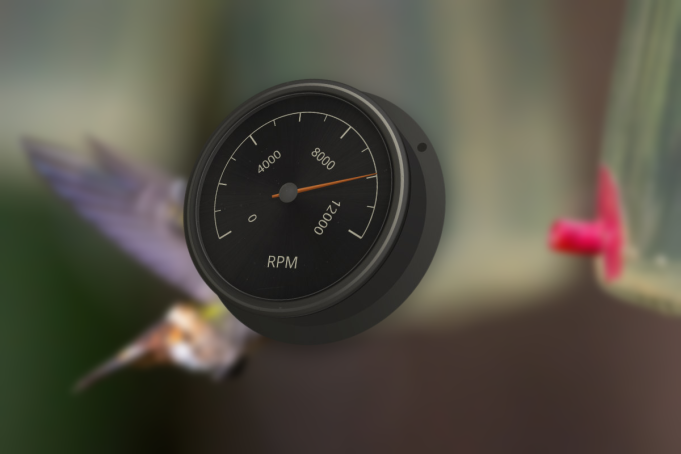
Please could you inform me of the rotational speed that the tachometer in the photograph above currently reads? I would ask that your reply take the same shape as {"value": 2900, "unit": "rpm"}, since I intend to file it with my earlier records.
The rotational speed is {"value": 10000, "unit": "rpm"}
